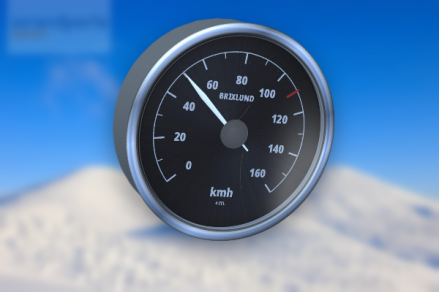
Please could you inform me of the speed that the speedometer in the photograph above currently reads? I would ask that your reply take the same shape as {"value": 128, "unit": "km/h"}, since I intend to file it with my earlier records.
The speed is {"value": 50, "unit": "km/h"}
